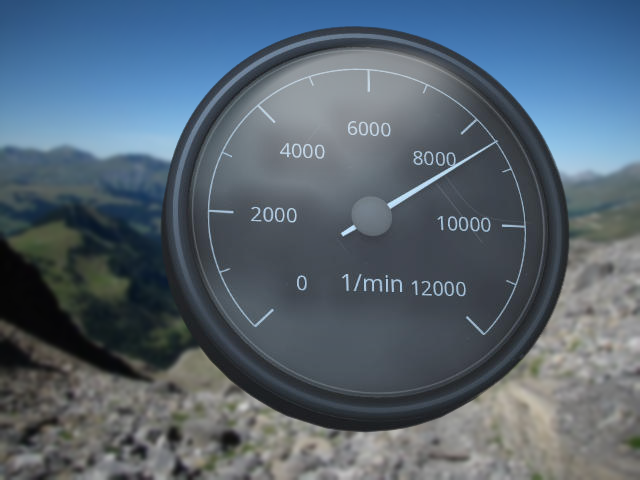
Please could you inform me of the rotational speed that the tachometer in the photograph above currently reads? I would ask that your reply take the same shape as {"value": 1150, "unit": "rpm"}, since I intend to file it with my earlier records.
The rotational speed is {"value": 8500, "unit": "rpm"}
